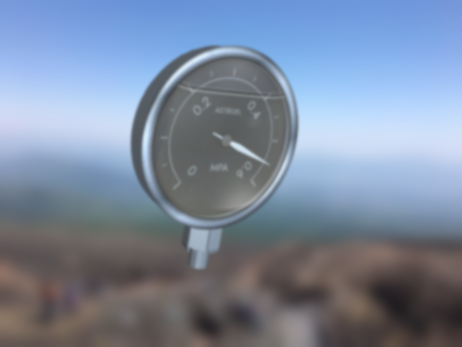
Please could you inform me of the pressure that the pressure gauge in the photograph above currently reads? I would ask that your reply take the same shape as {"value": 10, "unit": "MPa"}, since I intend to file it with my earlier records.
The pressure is {"value": 0.55, "unit": "MPa"}
